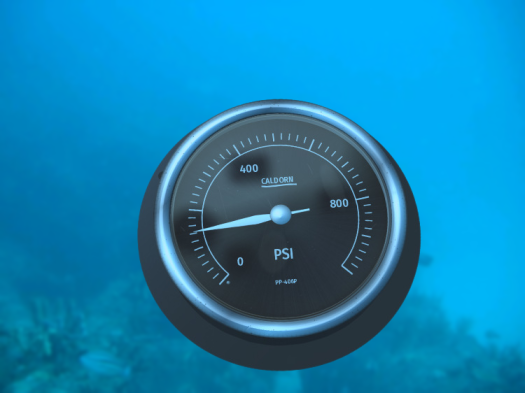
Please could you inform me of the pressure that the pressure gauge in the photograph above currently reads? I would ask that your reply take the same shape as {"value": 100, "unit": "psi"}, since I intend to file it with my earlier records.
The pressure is {"value": 140, "unit": "psi"}
